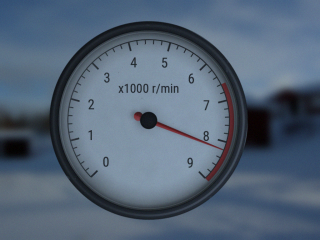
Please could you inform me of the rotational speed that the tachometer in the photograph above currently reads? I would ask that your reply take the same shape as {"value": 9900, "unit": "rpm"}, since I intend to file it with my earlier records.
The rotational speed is {"value": 8200, "unit": "rpm"}
